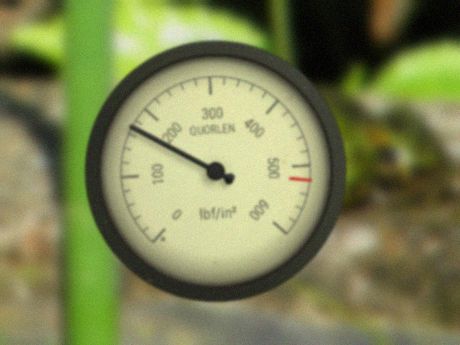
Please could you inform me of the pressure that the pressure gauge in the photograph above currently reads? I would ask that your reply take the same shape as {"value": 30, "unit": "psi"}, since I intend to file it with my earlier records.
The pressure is {"value": 170, "unit": "psi"}
